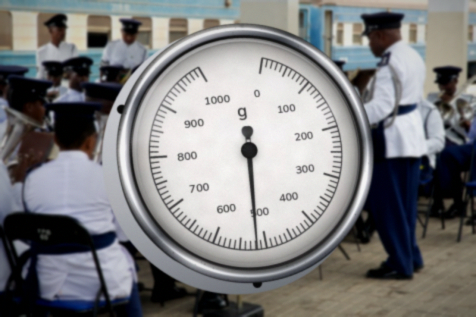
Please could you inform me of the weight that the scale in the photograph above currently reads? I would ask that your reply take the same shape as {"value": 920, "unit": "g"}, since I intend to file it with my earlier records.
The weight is {"value": 520, "unit": "g"}
